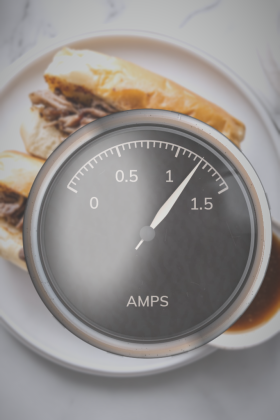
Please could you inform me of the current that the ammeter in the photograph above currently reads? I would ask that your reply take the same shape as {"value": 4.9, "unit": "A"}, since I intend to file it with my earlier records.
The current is {"value": 1.2, "unit": "A"}
